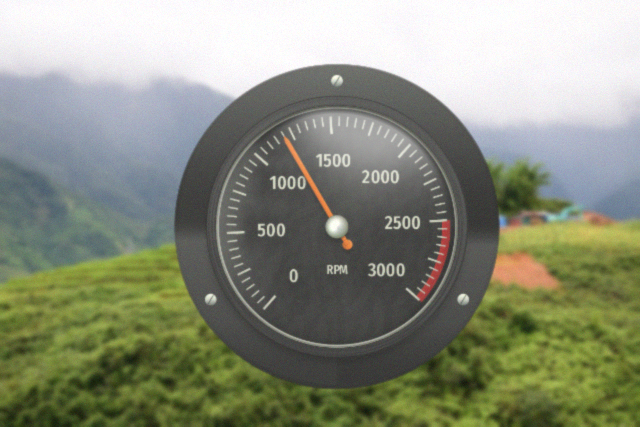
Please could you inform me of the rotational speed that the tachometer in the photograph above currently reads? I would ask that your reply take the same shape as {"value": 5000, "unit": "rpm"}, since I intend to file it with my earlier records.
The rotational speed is {"value": 1200, "unit": "rpm"}
